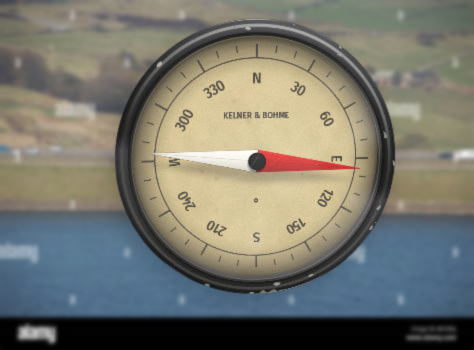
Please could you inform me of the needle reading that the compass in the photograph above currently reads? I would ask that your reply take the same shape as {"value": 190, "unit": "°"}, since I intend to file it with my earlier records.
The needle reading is {"value": 95, "unit": "°"}
